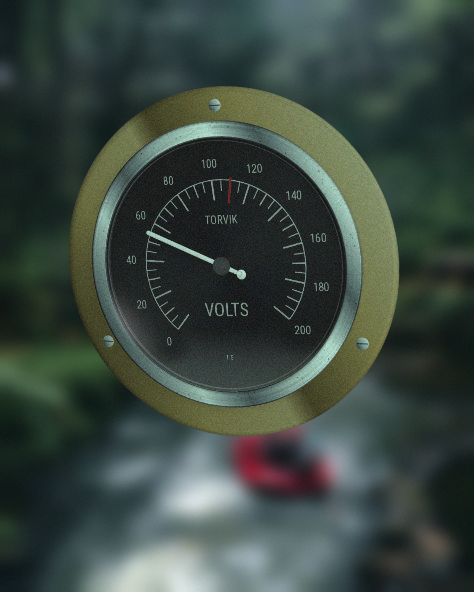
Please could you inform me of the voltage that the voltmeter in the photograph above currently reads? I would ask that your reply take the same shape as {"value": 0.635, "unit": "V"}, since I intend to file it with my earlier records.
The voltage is {"value": 55, "unit": "V"}
